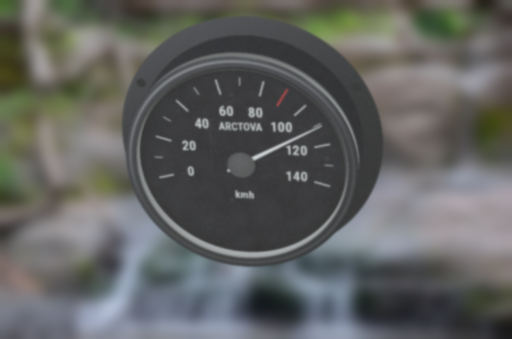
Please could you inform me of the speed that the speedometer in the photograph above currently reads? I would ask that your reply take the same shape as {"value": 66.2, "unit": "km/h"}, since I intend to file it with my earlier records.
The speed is {"value": 110, "unit": "km/h"}
